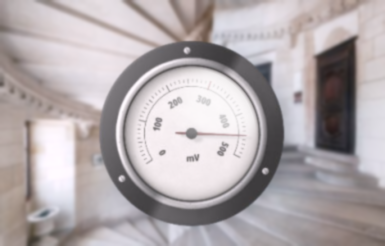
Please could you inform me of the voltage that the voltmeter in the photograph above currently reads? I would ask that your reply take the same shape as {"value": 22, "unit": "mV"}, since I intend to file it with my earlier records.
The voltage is {"value": 450, "unit": "mV"}
